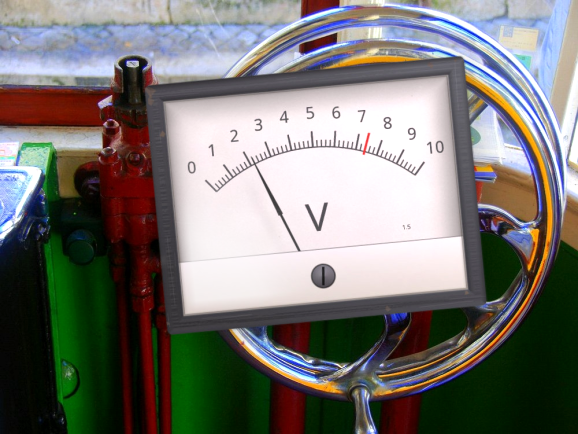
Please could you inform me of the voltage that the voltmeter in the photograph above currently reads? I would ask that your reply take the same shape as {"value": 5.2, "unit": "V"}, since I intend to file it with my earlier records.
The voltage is {"value": 2.2, "unit": "V"}
